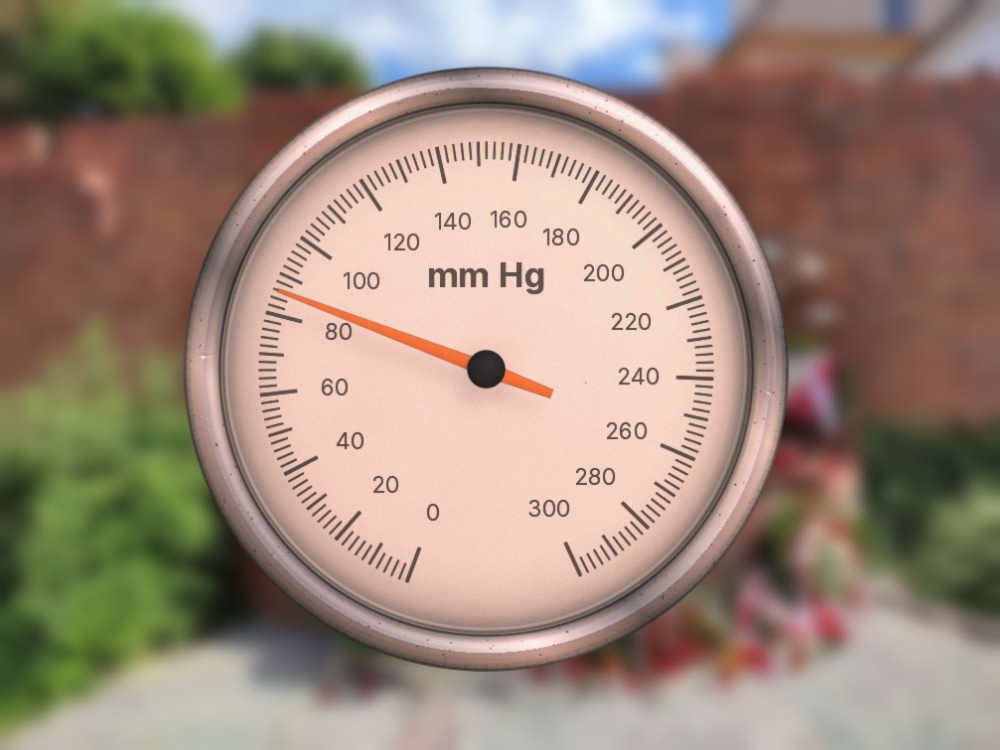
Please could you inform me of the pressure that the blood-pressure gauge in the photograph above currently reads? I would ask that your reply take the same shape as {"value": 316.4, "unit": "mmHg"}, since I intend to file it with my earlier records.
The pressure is {"value": 86, "unit": "mmHg"}
